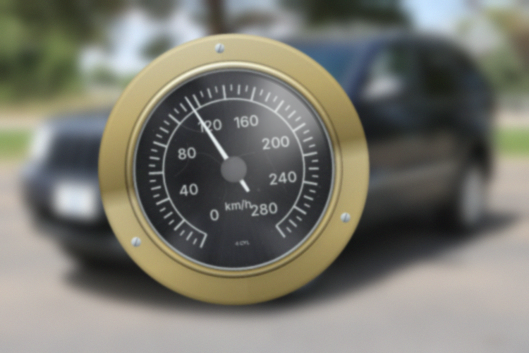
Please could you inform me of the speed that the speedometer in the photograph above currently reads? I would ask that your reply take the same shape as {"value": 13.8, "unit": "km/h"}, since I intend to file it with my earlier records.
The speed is {"value": 115, "unit": "km/h"}
